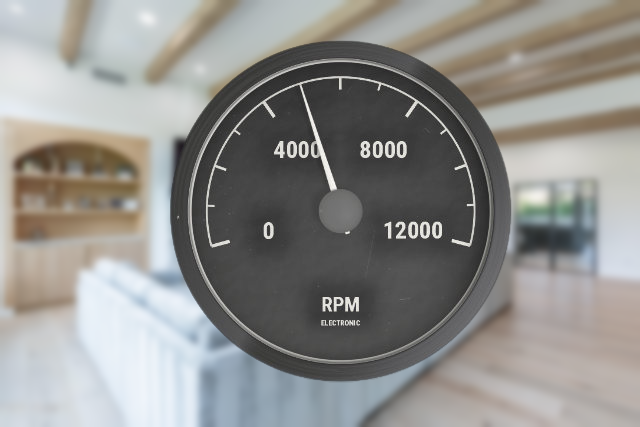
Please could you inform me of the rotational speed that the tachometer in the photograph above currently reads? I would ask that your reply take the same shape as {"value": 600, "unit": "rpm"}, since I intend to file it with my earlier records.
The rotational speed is {"value": 5000, "unit": "rpm"}
